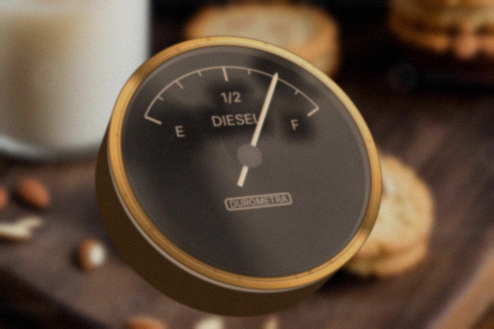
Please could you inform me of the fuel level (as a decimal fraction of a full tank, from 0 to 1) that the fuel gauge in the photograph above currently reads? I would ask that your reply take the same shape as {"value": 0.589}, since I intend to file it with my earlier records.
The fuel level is {"value": 0.75}
